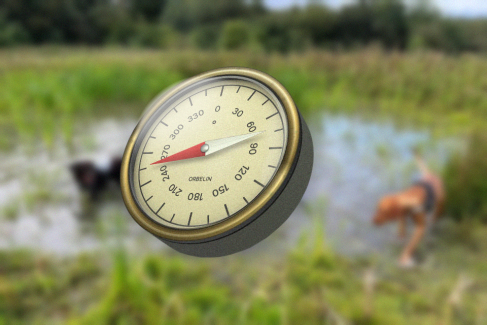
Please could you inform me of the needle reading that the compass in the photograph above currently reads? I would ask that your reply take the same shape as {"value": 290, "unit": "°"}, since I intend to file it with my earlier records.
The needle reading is {"value": 255, "unit": "°"}
